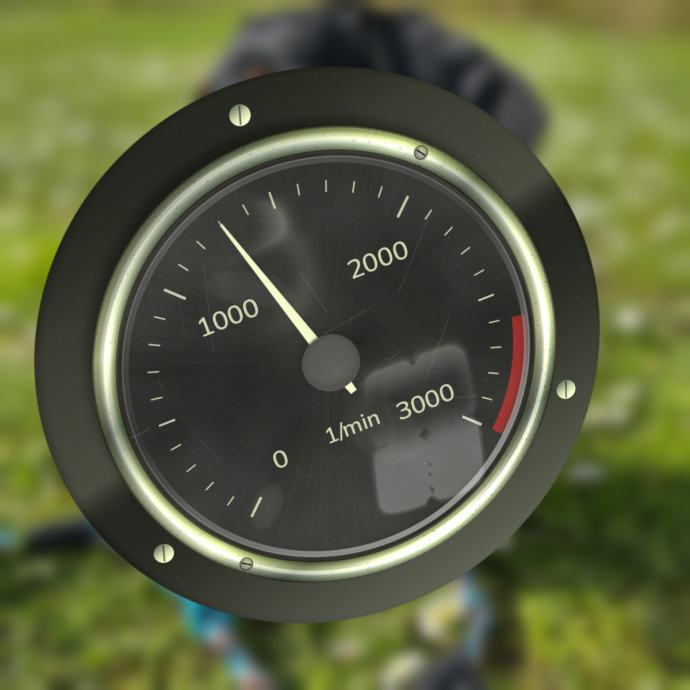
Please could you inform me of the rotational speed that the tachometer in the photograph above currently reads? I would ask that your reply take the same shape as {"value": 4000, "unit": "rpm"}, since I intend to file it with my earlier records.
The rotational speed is {"value": 1300, "unit": "rpm"}
